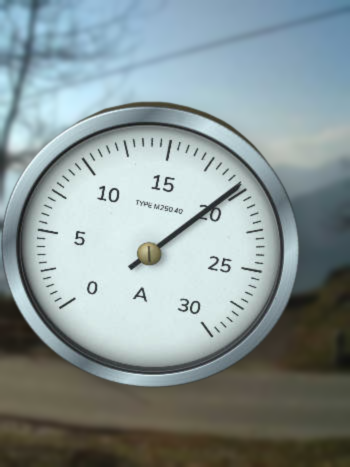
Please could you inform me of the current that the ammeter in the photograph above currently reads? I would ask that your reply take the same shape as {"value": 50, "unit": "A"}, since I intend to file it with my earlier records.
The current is {"value": 19.5, "unit": "A"}
